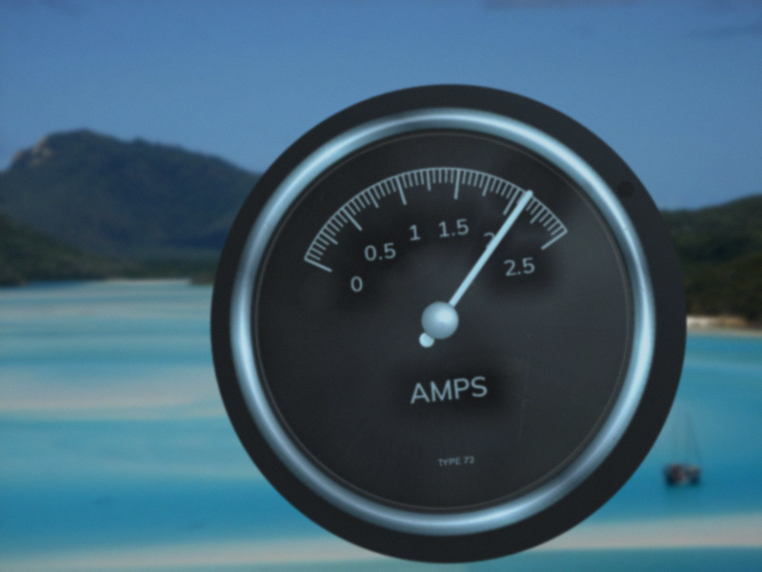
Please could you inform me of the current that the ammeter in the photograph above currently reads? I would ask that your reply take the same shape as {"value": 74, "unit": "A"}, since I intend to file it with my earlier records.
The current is {"value": 2.1, "unit": "A"}
